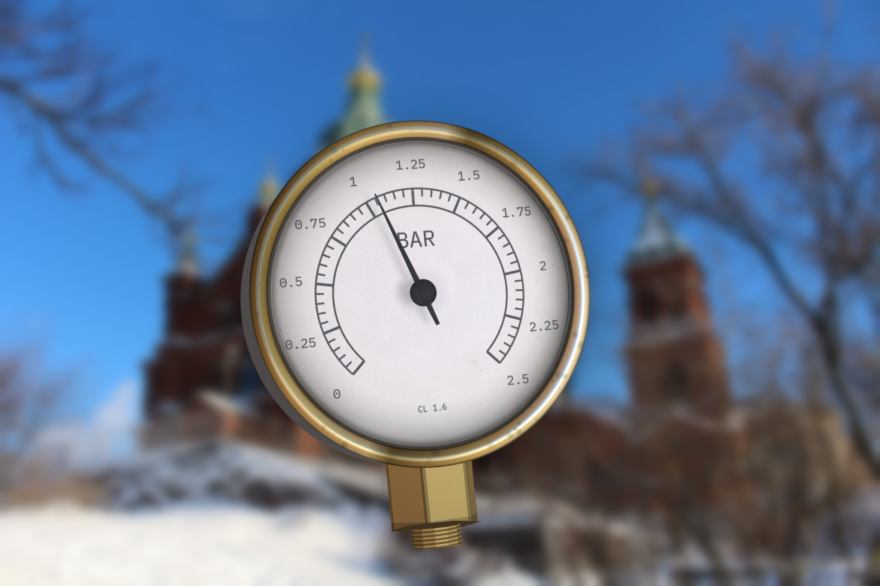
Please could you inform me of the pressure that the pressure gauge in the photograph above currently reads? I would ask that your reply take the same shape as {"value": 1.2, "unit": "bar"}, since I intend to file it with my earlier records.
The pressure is {"value": 1.05, "unit": "bar"}
